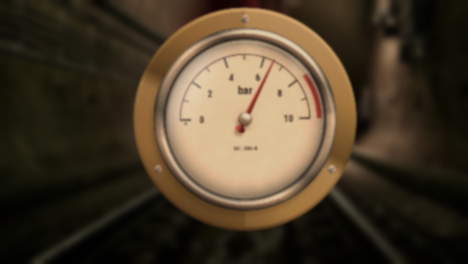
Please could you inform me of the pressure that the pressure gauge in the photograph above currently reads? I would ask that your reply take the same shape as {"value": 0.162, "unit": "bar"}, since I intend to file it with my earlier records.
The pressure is {"value": 6.5, "unit": "bar"}
